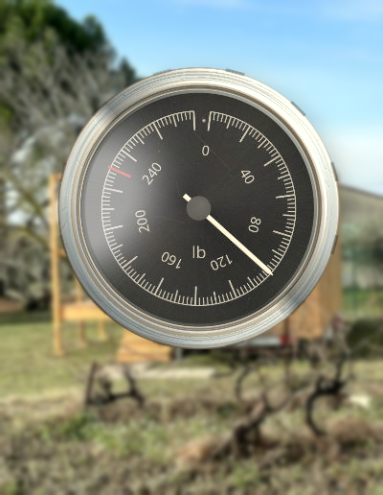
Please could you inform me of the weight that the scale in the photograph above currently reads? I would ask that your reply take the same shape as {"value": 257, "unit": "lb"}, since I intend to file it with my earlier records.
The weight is {"value": 100, "unit": "lb"}
